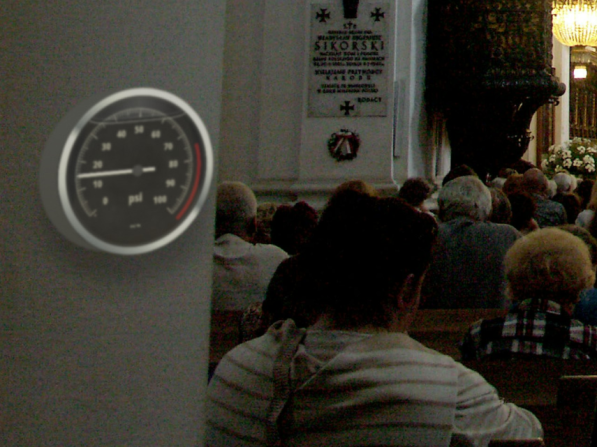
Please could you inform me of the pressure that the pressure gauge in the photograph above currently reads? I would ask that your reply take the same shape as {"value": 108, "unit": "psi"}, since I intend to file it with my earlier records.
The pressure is {"value": 15, "unit": "psi"}
